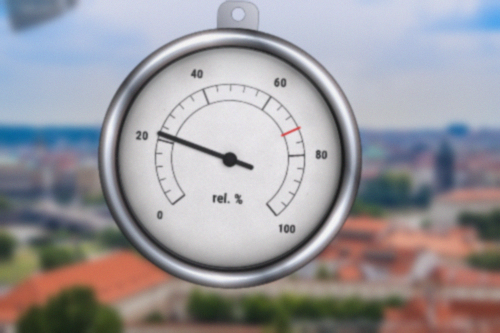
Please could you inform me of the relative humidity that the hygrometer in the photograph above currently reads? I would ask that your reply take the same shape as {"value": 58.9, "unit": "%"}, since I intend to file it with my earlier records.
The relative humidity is {"value": 22, "unit": "%"}
